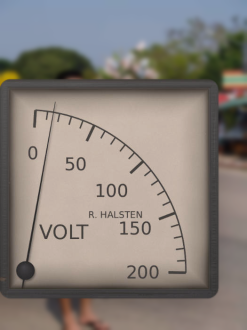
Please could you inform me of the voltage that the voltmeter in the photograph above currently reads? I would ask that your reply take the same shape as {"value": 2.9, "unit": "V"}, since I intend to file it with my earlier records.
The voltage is {"value": 15, "unit": "V"}
